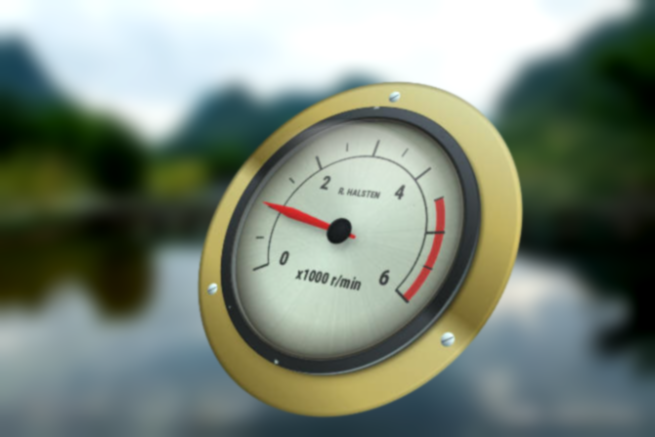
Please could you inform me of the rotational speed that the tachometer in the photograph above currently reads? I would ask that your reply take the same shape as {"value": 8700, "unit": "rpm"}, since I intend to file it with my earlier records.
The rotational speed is {"value": 1000, "unit": "rpm"}
